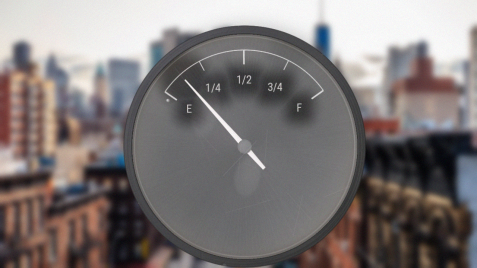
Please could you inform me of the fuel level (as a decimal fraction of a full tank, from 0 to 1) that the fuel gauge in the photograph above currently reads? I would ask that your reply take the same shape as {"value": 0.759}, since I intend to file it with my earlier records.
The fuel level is {"value": 0.125}
